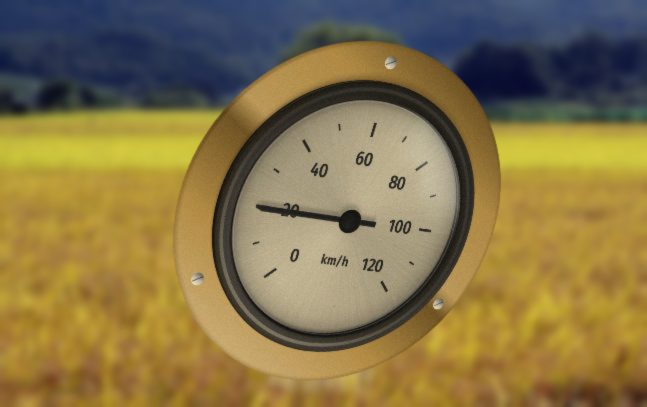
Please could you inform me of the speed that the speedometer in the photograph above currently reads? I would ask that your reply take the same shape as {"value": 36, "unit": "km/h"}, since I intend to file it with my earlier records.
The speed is {"value": 20, "unit": "km/h"}
